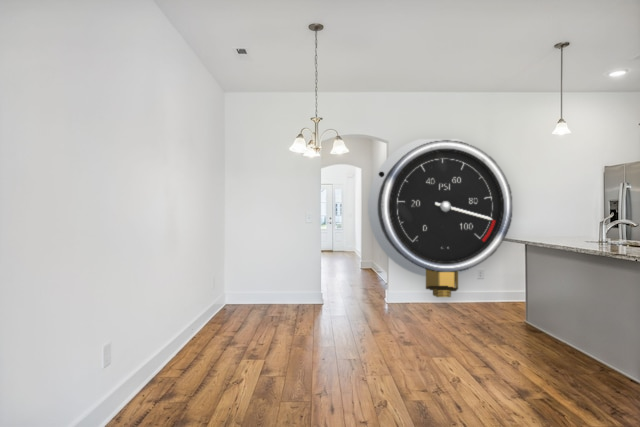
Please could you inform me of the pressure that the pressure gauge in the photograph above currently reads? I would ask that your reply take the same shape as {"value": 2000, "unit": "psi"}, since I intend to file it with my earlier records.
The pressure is {"value": 90, "unit": "psi"}
